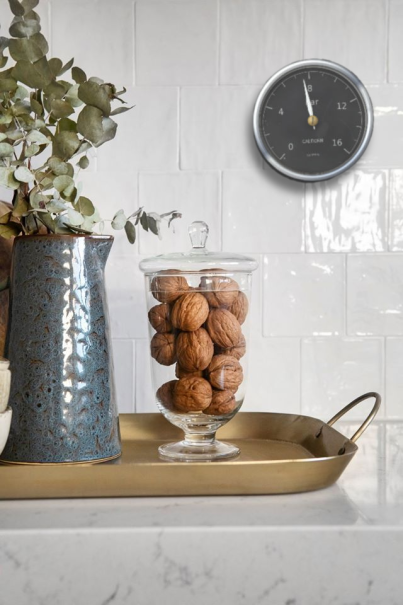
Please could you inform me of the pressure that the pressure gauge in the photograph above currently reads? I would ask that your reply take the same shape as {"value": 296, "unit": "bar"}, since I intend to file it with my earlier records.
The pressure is {"value": 7.5, "unit": "bar"}
